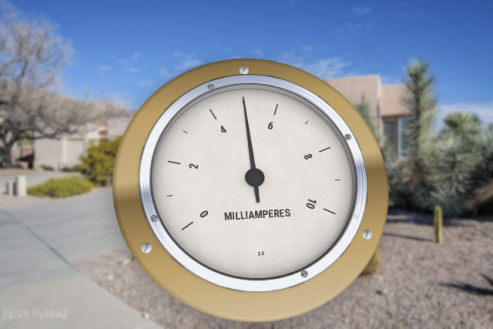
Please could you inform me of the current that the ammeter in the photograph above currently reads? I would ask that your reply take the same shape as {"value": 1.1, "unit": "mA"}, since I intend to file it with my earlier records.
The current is {"value": 5, "unit": "mA"}
